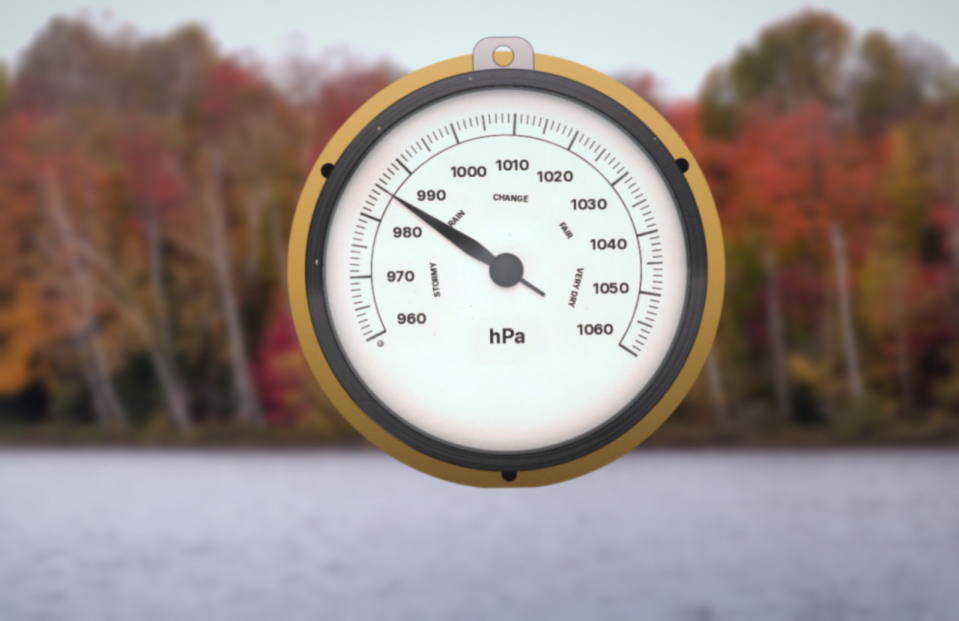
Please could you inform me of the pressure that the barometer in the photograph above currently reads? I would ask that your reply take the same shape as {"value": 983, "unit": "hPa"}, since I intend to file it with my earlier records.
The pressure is {"value": 985, "unit": "hPa"}
